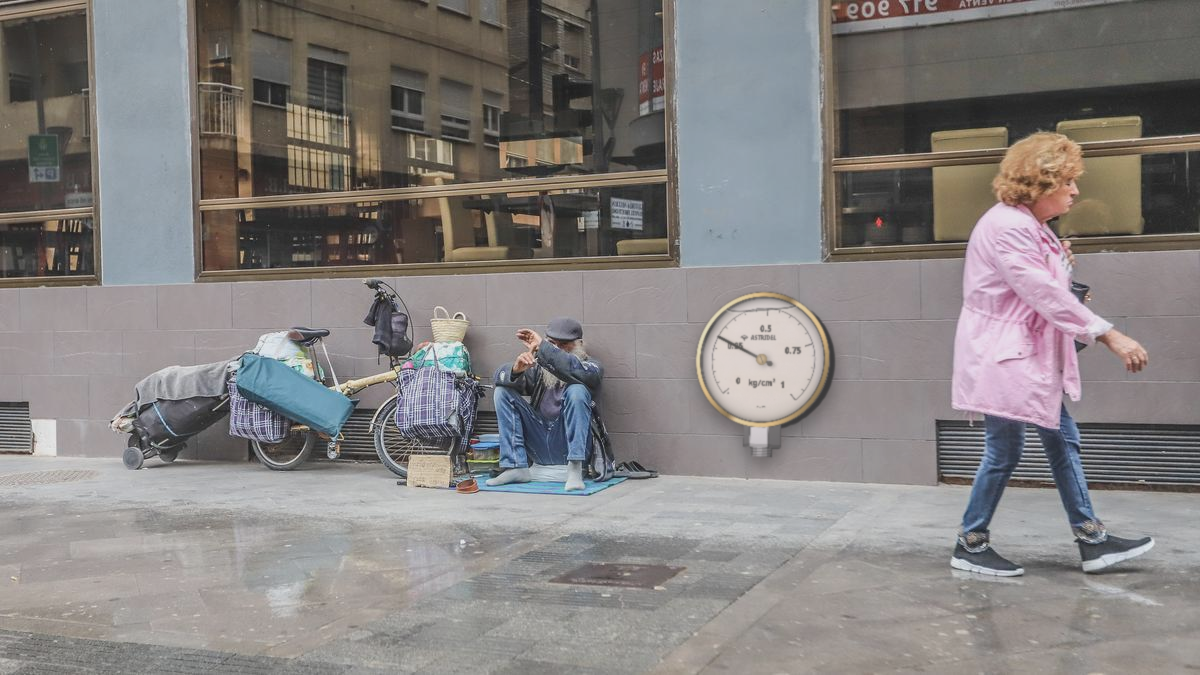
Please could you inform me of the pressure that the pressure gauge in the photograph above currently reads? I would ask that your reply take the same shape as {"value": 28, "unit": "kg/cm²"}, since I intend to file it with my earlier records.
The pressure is {"value": 0.25, "unit": "kg/cm²"}
